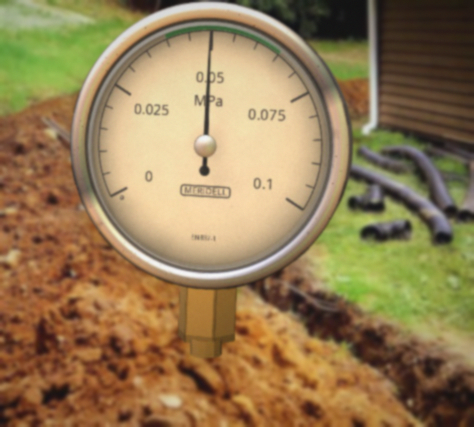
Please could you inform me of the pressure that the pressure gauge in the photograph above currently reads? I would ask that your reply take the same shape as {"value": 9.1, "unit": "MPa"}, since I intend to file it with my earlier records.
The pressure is {"value": 0.05, "unit": "MPa"}
